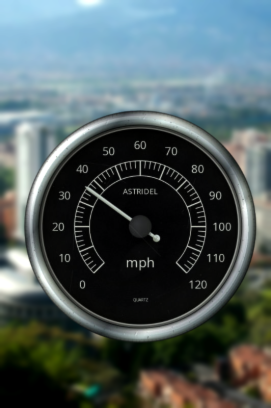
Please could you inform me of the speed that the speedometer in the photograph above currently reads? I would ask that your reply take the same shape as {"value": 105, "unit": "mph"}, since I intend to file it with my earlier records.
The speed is {"value": 36, "unit": "mph"}
